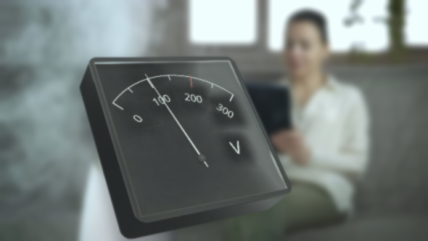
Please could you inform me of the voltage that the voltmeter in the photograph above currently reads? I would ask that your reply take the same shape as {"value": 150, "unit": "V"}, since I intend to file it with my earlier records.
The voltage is {"value": 100, "unit": "V"}
